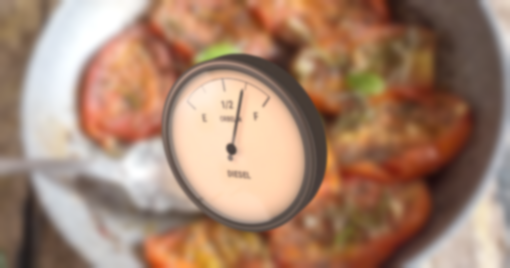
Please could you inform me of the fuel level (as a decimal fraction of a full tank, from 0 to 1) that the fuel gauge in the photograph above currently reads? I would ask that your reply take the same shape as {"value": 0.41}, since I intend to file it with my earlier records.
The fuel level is {"value": 0.75}
